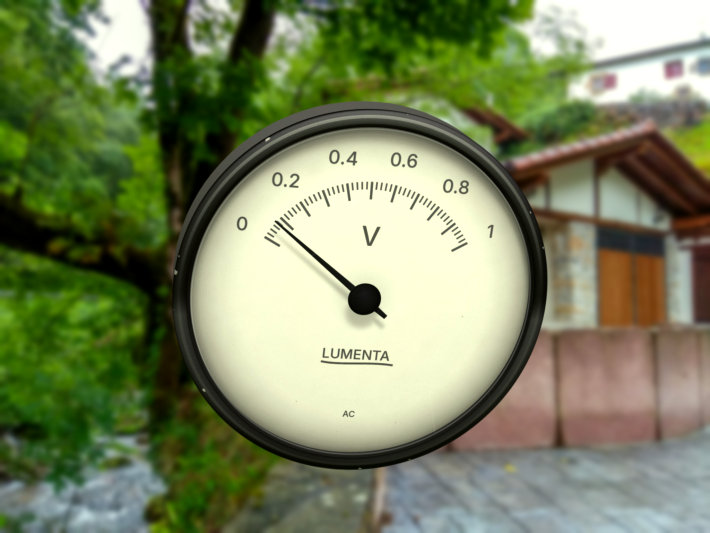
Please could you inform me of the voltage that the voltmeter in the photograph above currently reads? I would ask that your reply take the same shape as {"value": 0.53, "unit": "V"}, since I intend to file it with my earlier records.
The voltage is {"value": 0.08, "unit": "V"}
